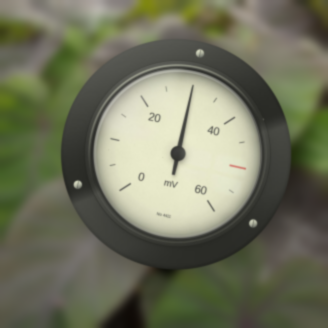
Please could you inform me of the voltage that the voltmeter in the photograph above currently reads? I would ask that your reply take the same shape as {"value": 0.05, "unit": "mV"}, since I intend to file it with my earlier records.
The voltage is {"value": 30, "unit": "mV"}
